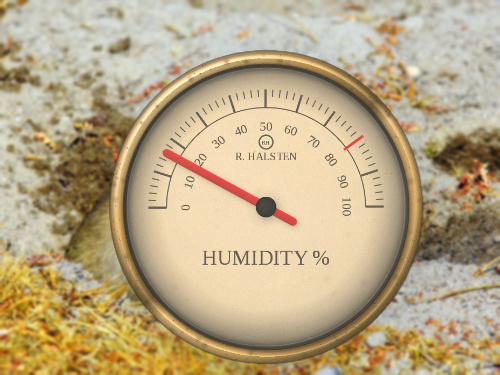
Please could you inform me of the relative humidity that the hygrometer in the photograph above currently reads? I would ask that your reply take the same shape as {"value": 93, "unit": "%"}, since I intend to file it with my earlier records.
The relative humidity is {"value": 16, "unit": "%"}
